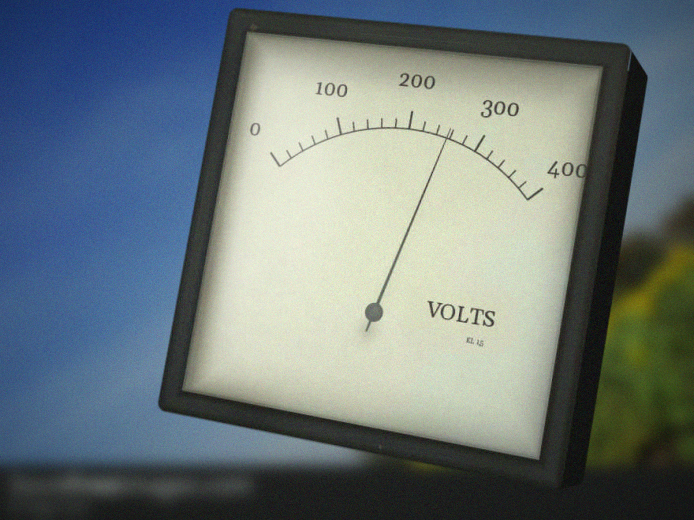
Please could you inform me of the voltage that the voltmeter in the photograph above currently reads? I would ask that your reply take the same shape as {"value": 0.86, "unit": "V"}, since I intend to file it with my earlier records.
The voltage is {"value": 260, "unit": "V"}
